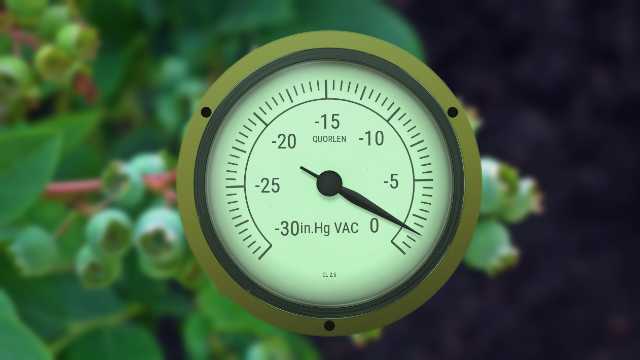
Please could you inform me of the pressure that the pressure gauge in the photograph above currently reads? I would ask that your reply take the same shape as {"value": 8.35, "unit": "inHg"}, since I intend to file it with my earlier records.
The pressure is {"value": -1.5, "unit": "inHg"}
